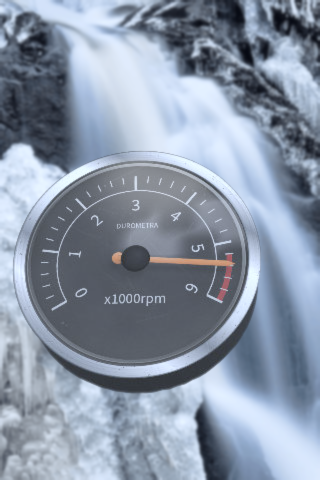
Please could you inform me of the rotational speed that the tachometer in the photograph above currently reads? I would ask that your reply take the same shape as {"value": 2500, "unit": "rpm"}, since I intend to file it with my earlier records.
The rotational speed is {"value": 5400, "unit": "rpm"}
